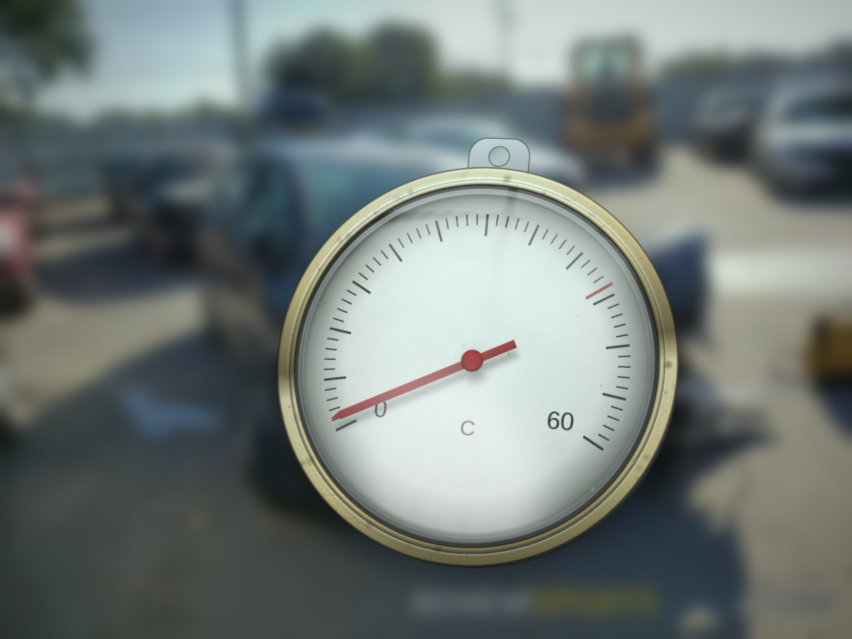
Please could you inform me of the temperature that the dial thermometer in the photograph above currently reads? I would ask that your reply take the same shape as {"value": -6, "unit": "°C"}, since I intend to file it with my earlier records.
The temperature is {"value": 1, "unit": "°C"}
